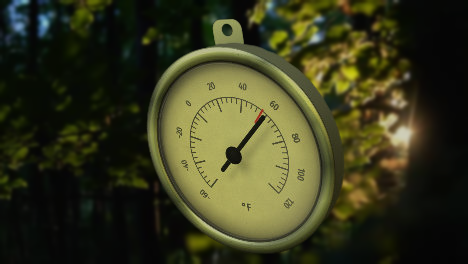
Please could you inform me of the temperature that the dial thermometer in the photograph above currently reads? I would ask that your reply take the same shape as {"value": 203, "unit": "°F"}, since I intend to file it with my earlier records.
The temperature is {"value": 60, "unit": "°F"}
